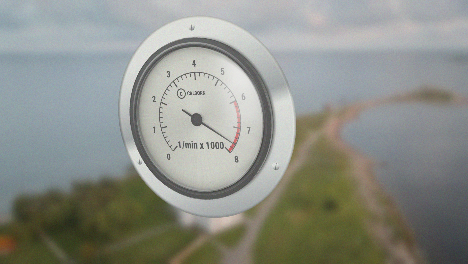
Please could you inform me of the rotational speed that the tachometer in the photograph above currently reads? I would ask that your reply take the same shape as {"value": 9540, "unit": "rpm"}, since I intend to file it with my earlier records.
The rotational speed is {"value": 7600, "unit": "rpm"}
